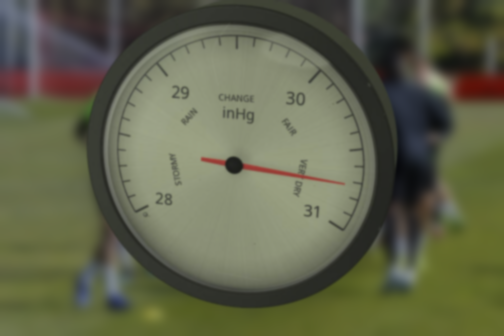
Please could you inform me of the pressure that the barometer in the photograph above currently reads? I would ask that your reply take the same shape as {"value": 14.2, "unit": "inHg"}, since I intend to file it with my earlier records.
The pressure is {"value": 30.7, "unit": "inHg"}
